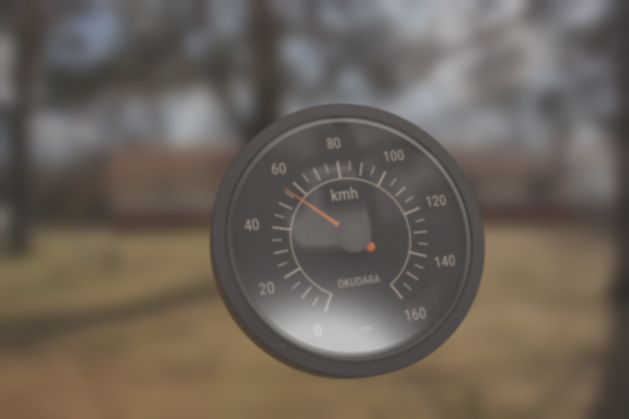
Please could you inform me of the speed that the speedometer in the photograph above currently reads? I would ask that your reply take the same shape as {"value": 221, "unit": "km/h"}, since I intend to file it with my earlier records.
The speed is {"value": 55, "unit": "km/h"}
